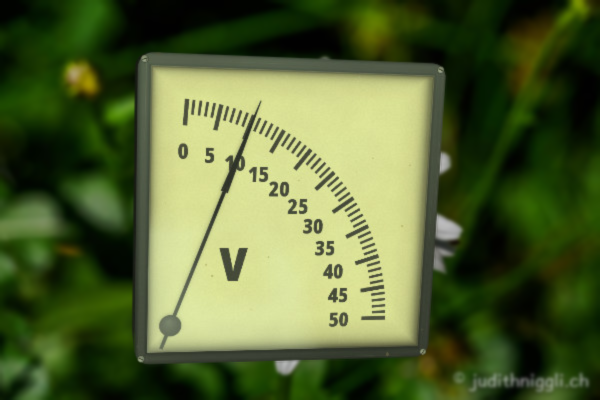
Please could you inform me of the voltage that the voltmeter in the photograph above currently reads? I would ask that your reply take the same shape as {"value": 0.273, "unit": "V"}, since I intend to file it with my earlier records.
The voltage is {"value": 10, "unit": "V"}
